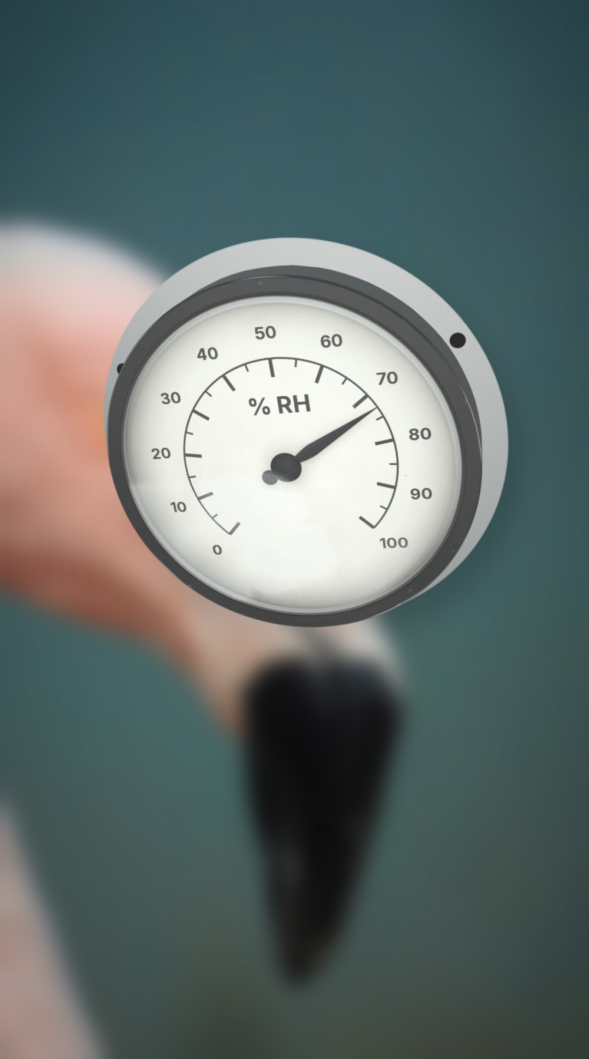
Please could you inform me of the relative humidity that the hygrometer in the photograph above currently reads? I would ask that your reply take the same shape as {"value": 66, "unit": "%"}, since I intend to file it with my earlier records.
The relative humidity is {"value": 72.5, "unit": "%"}
